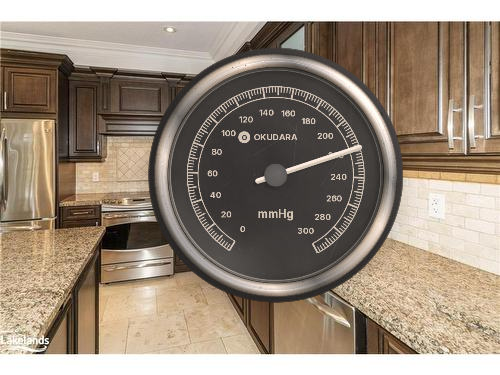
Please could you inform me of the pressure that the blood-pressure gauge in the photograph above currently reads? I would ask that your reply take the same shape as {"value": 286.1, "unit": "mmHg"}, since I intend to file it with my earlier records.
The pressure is {"value": 220, "unit": "mmHg"}
